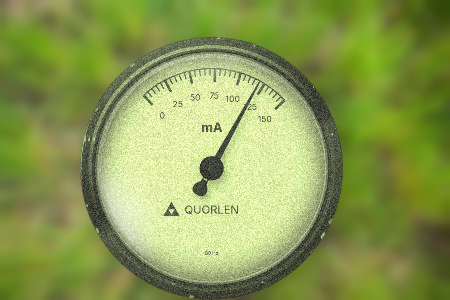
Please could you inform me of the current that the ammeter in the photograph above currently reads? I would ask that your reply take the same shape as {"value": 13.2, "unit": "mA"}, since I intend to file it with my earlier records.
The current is {"value": 120, "unit": "mA"}
